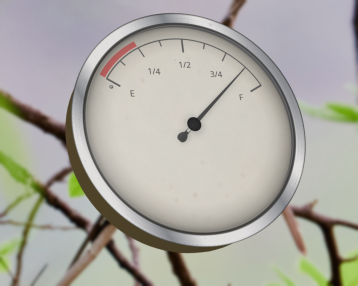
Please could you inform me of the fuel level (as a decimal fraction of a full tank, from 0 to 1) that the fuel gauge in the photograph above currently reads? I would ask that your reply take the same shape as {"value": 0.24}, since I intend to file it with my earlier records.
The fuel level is {"value": 0.875}
